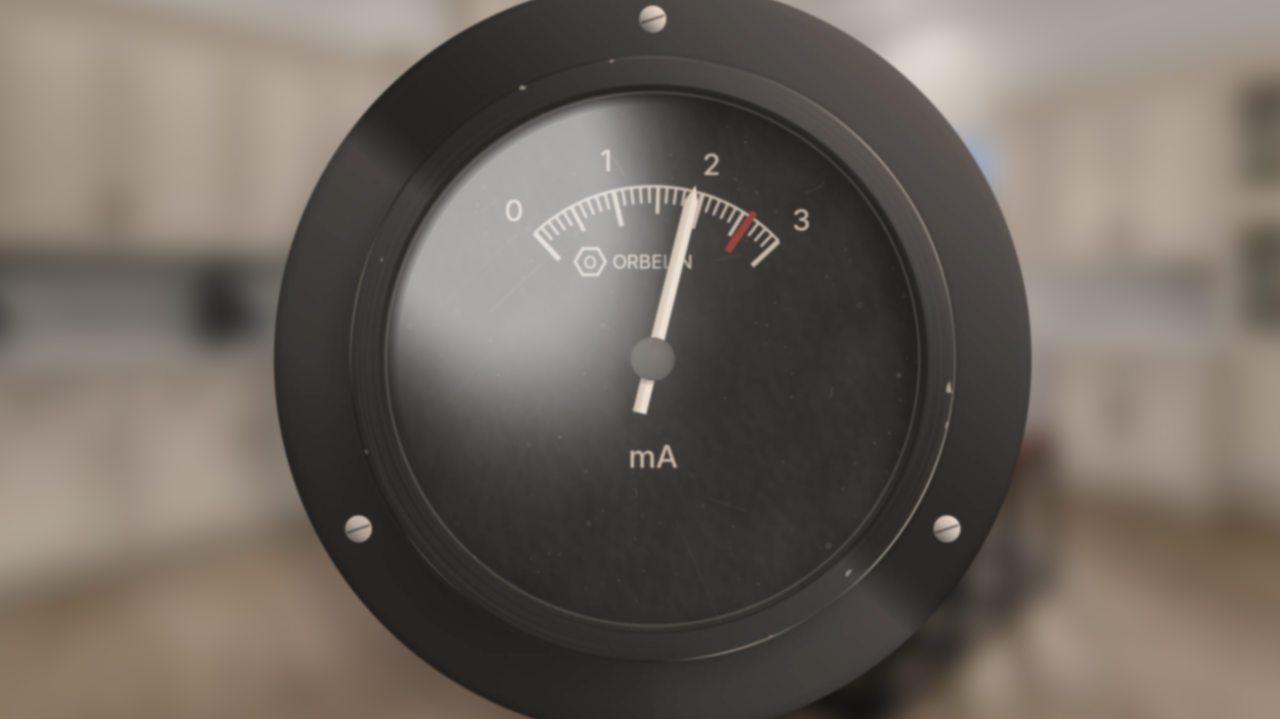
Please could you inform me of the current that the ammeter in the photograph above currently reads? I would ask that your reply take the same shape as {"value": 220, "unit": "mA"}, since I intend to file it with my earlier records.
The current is {"value": 1.9, "unit": "mA"}
